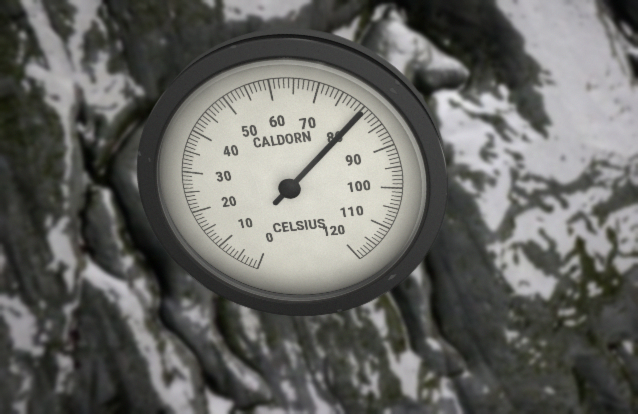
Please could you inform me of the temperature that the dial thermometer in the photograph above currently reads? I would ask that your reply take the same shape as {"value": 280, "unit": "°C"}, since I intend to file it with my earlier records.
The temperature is {"value": 80, "unit": "°C"}
